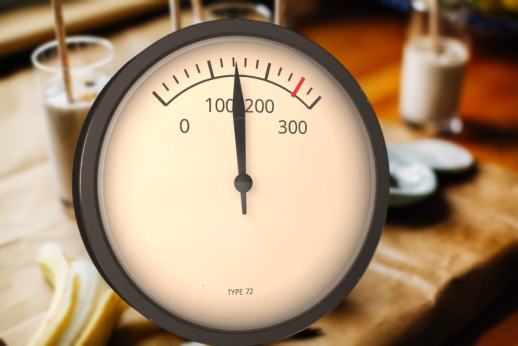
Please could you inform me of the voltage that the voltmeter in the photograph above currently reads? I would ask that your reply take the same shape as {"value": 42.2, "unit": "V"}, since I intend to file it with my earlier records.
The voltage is {"value": 140, "unit": "V"}
